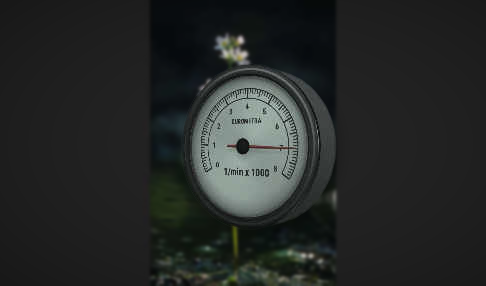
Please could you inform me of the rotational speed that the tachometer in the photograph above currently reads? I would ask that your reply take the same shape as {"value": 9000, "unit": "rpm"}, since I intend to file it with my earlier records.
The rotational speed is {"value": 7000, "unit": "rpm"}
